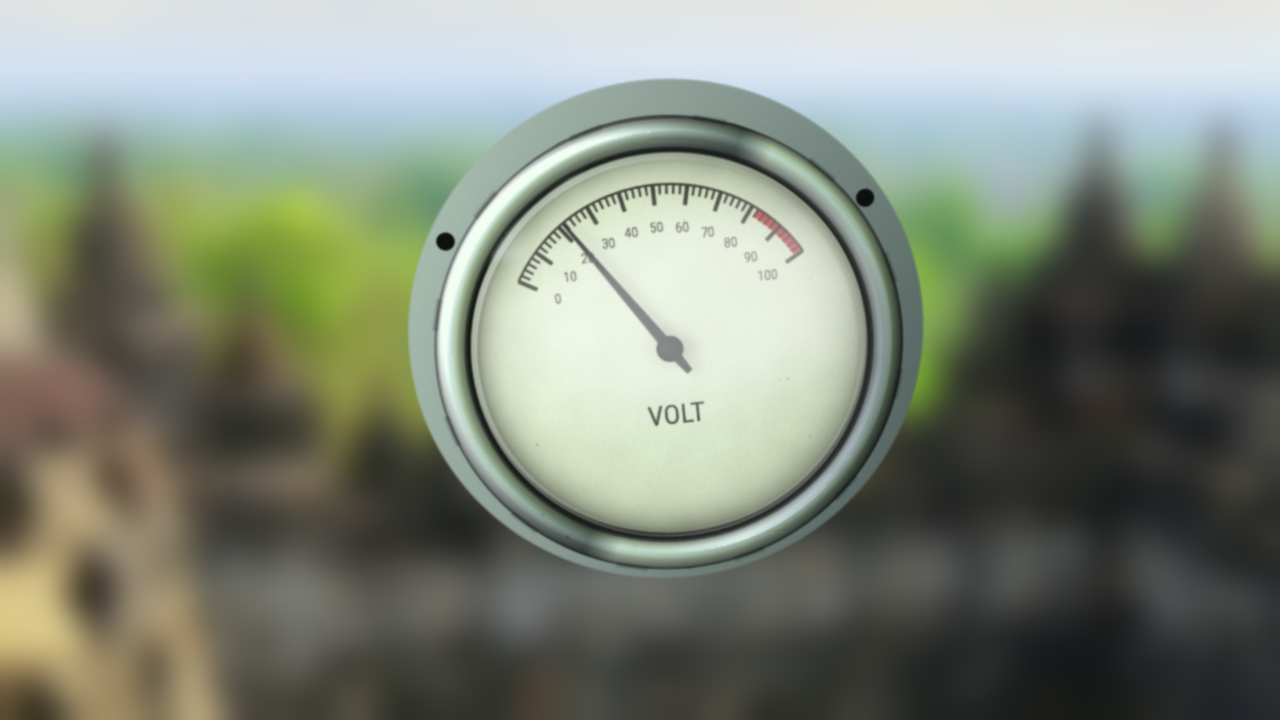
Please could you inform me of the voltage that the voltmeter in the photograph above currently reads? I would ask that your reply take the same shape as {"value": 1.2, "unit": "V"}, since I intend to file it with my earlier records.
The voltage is {"value": 22, "unit": "V"}
